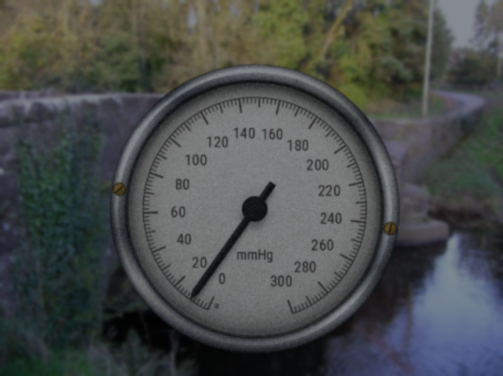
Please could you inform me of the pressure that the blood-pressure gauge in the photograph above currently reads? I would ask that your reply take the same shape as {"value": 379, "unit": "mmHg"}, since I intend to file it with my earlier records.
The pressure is {"value": 10, "unit": "mmHg"}
